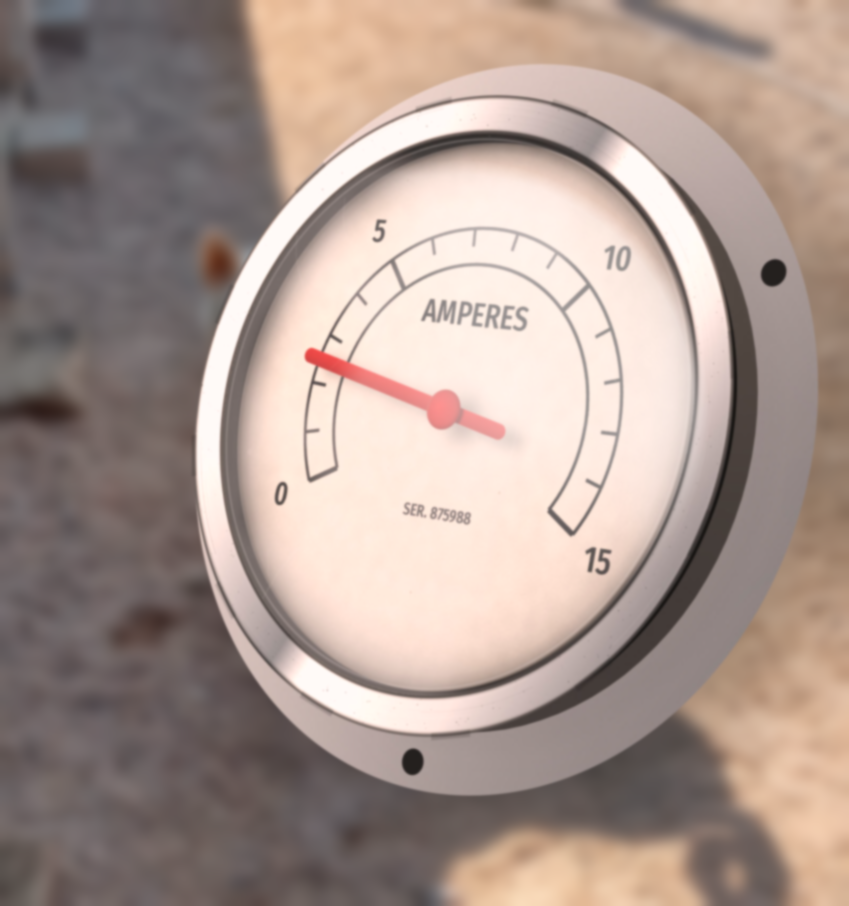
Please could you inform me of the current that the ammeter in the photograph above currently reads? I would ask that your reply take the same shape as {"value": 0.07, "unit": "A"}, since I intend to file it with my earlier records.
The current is {"value": 2.5, "unit": "A"}
